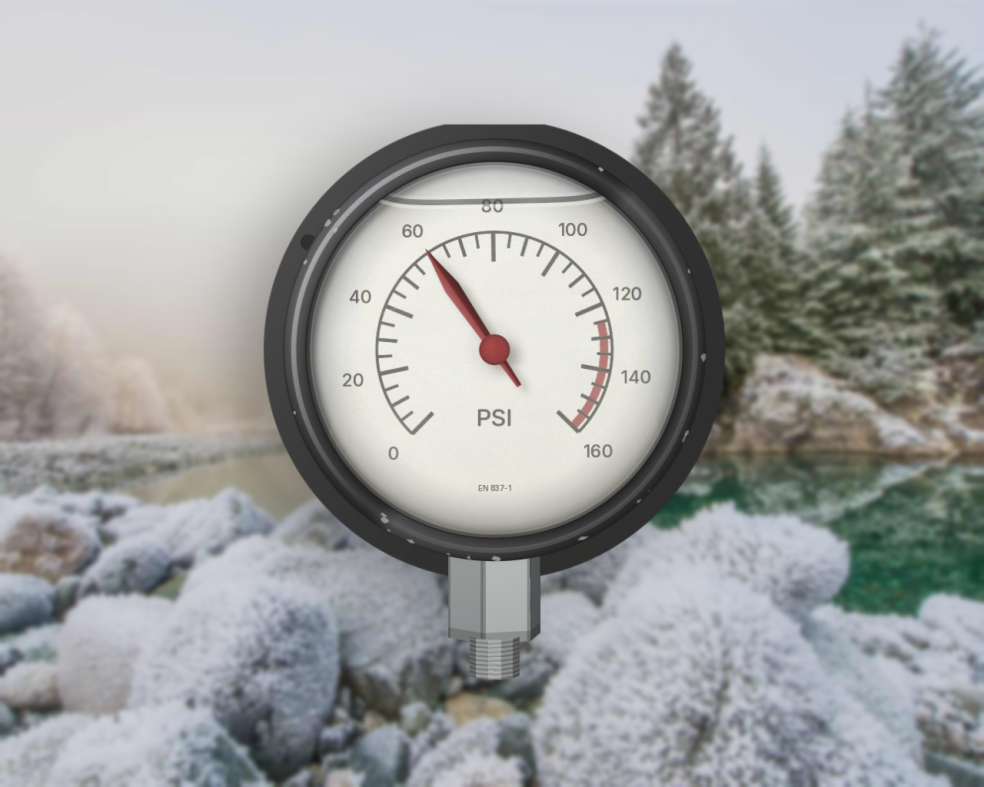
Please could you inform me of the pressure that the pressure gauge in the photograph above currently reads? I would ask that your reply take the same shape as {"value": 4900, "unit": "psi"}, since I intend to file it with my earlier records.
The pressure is {"value": 60, "unit": "psi"}
